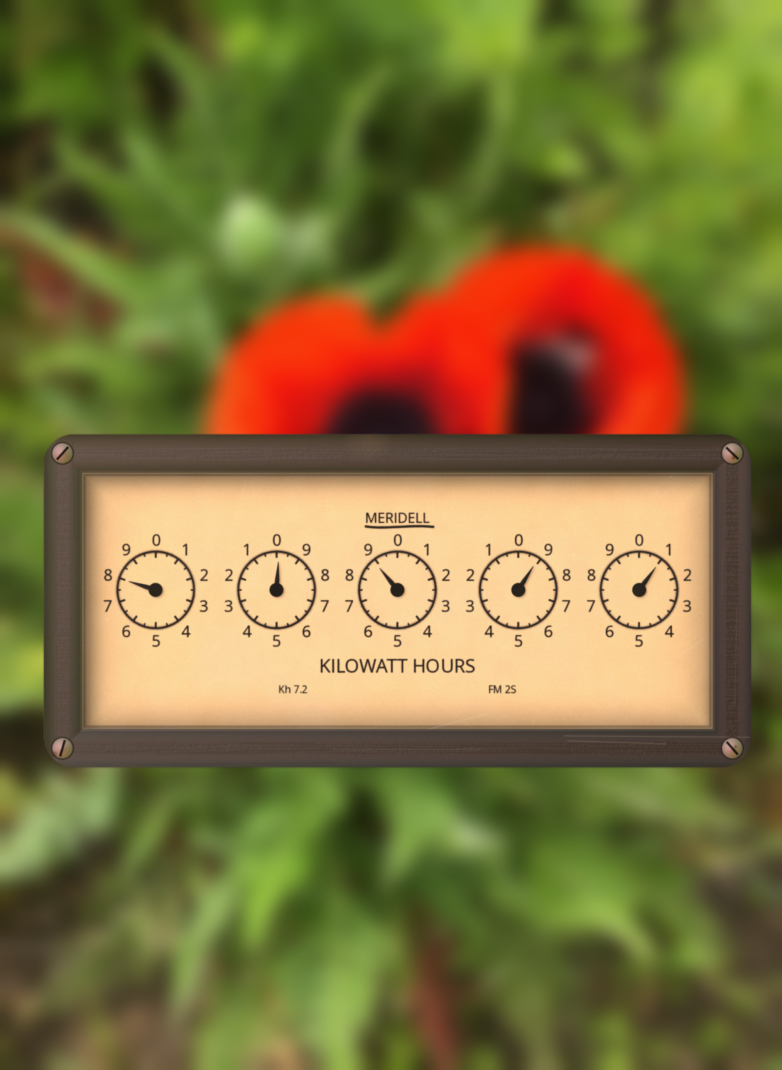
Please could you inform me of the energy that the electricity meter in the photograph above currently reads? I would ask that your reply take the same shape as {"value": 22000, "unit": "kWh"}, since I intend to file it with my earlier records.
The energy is {"value": 79891, "unit": "kWh"}
